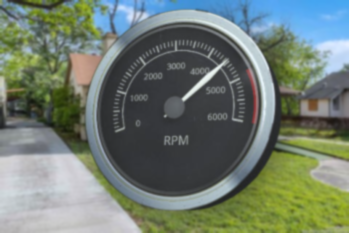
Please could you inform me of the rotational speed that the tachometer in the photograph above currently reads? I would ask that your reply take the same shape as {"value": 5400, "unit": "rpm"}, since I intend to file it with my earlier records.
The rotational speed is {"value": 4500, "unit": "rpm"}
